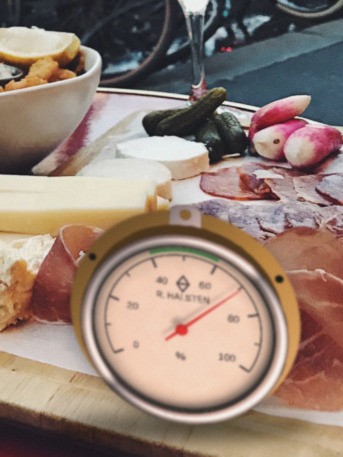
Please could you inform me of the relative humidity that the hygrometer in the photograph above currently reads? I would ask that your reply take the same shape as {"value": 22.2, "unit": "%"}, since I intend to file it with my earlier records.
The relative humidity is {"value": 70, "unit": "%"}
